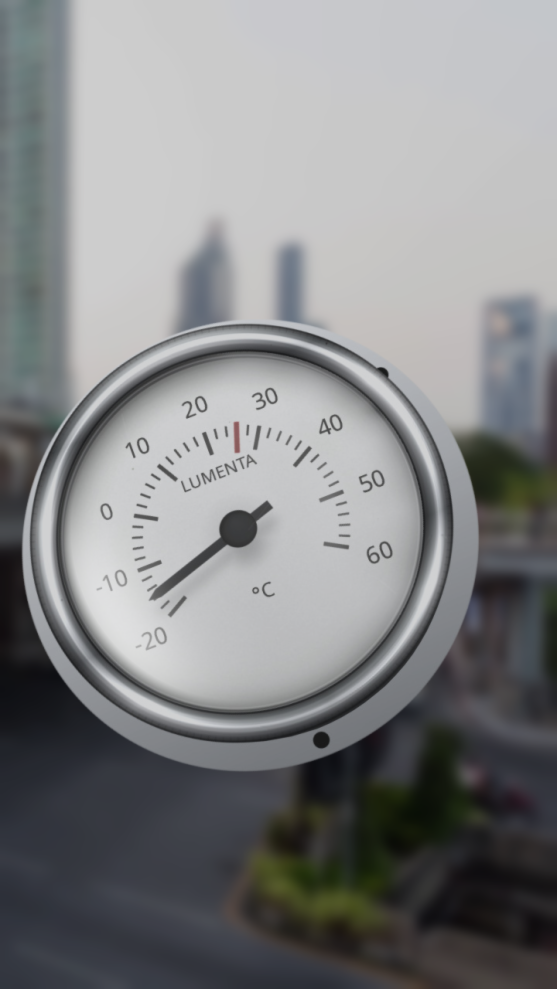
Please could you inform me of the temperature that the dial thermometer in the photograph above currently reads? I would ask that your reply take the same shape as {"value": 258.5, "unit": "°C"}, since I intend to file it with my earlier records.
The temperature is {"value": -16, "unit": "°C"}
